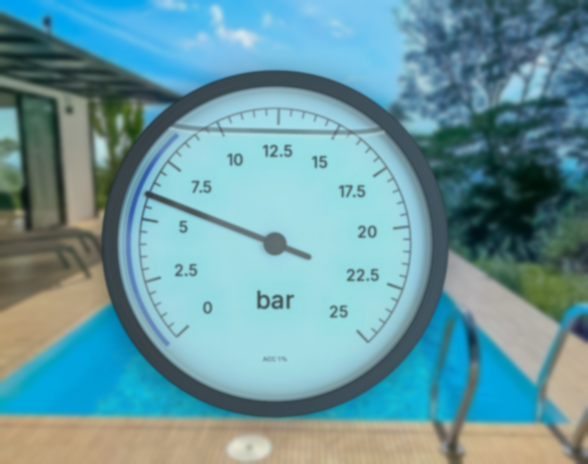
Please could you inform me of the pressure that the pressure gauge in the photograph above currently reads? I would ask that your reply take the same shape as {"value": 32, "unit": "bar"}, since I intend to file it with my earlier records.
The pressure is {"value": 6, "unit": "bar"}
